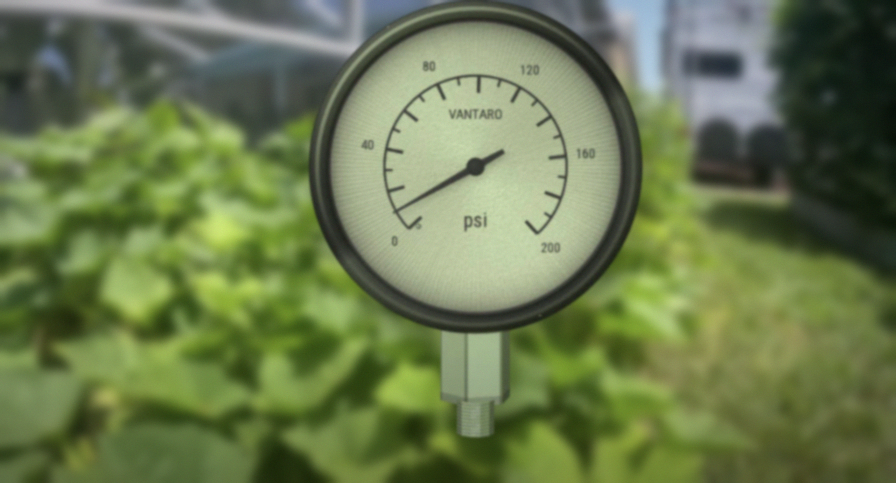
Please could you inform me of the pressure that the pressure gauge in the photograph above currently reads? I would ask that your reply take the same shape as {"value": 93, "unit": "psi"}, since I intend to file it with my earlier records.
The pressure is {"value": 10, "unit": "psi"}
